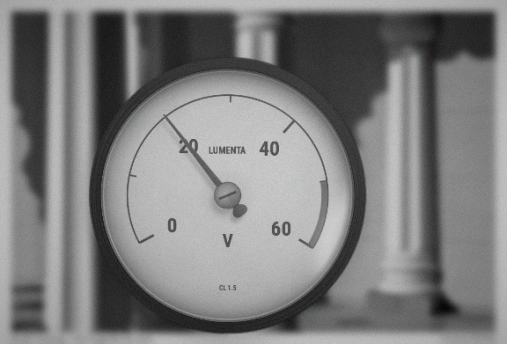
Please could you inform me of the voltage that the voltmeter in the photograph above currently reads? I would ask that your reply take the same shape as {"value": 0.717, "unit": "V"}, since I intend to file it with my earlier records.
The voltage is {"value": 20, "unit": "V"}
